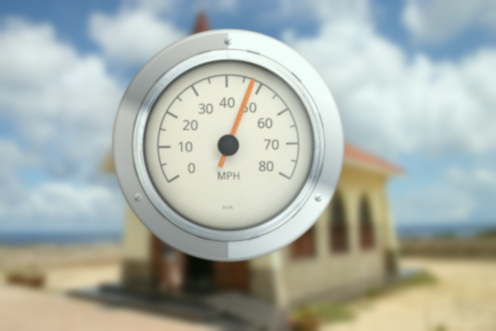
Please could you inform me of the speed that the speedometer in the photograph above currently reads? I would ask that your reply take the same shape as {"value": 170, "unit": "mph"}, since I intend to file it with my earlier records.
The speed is {"value": 47.5, "unit": "mph"}
